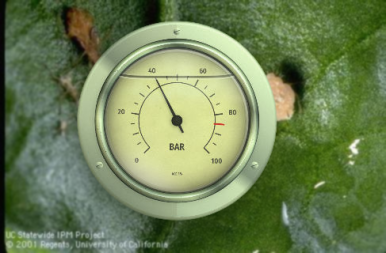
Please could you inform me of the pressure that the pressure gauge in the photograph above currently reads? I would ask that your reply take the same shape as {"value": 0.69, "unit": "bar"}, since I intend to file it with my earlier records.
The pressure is {"value": 40, "unit": "bar"}
